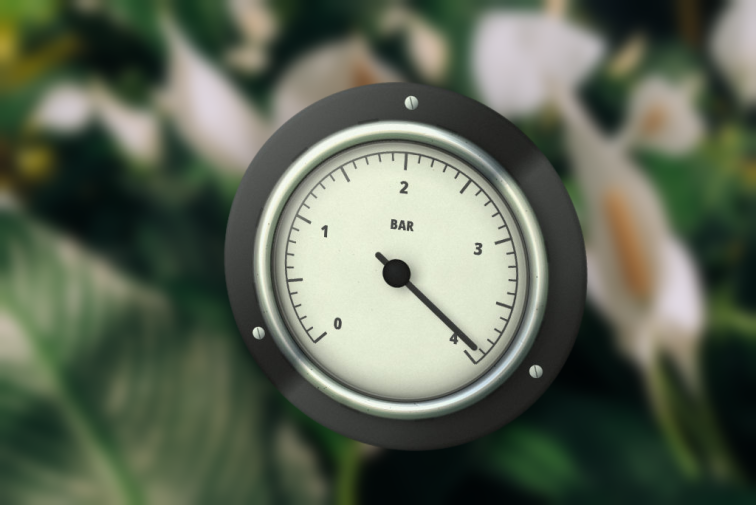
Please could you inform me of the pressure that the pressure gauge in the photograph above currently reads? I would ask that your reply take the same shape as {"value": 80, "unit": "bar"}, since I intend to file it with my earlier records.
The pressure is {"value": 3.9, "unit": "bar"}
